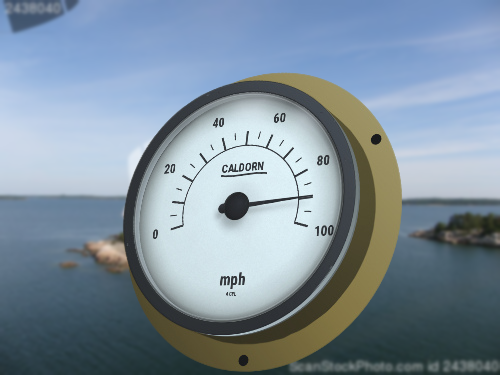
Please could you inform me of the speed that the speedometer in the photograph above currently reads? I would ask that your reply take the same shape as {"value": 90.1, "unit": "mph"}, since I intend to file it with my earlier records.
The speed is {"value": 90, "unit": "mph"}
